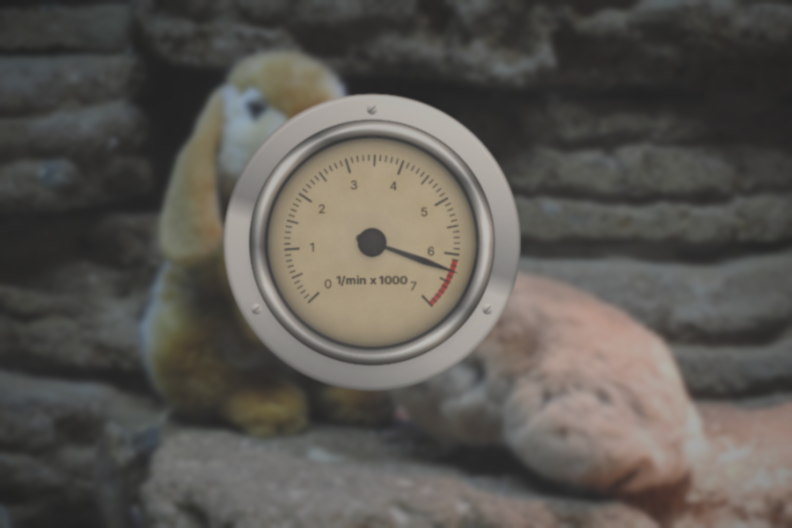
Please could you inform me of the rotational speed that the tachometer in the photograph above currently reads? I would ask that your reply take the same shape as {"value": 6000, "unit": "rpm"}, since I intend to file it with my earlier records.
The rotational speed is {"value": 6300, "unit": "rpm"}
